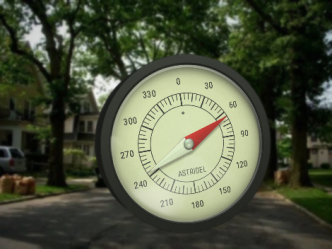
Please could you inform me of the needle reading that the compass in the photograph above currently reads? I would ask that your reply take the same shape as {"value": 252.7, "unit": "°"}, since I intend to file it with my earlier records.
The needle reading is {"value": 65, "unit": "°"}
